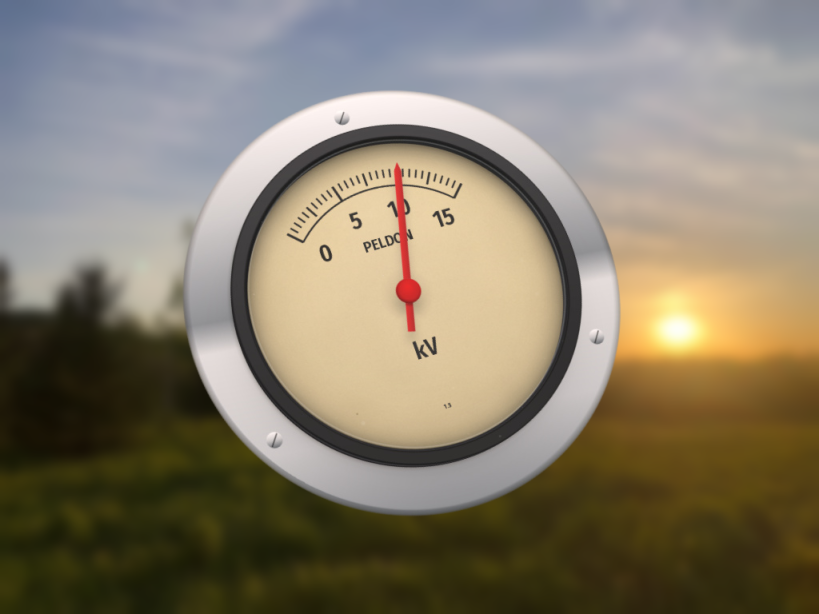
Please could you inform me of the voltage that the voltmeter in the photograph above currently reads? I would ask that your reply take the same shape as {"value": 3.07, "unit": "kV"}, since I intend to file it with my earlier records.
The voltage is {"value": 10, "unit": "kV"}
